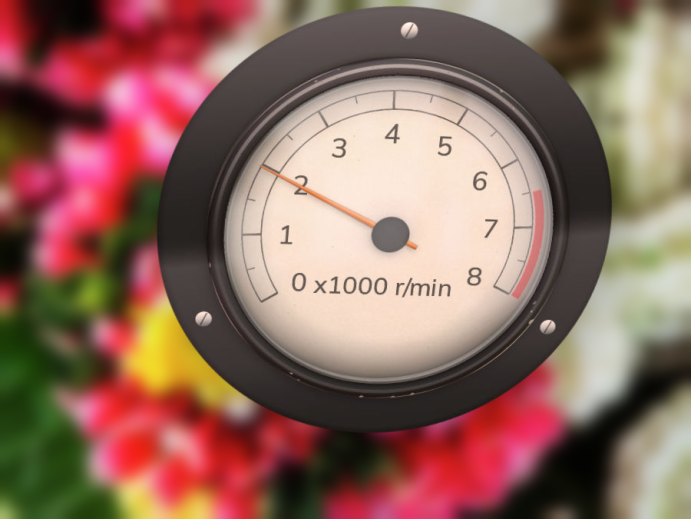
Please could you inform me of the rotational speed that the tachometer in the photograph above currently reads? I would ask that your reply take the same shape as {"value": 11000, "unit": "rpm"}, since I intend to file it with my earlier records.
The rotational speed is {"value": 2000, "unit": "rpm"}
